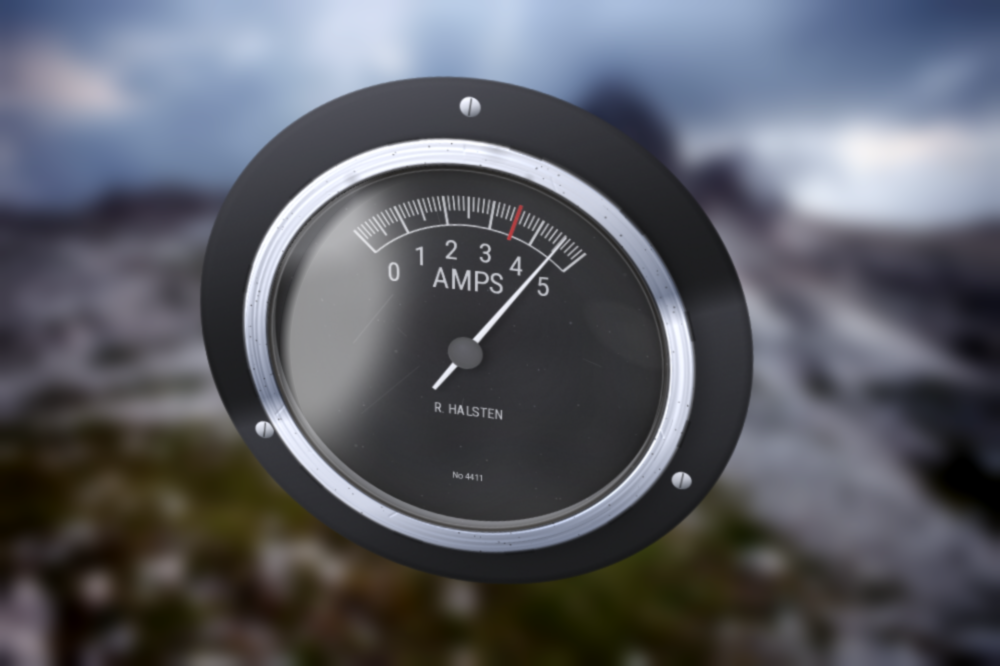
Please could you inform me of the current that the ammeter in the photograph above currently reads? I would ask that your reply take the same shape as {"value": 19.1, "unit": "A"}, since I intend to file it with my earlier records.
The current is {"value": 4.5, "unit": "A"}
